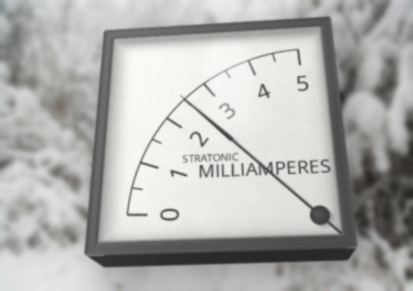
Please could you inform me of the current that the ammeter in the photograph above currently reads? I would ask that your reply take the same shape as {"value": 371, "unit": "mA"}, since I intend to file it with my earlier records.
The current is {"value": 2.5, "unit": "mA"}
